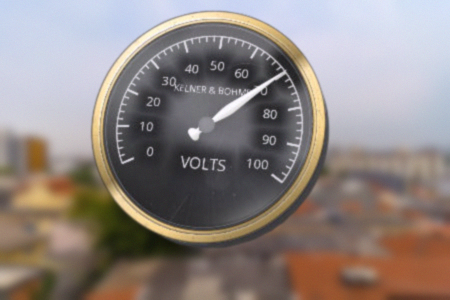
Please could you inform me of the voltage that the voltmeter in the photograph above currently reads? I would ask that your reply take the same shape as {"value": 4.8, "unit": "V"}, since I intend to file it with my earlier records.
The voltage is {"value": 70, "unit": "V"}
